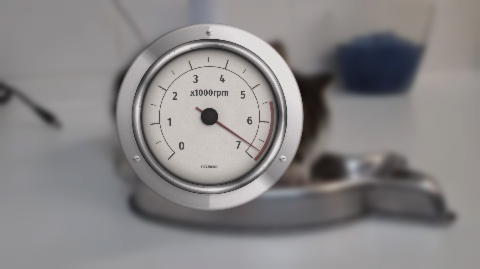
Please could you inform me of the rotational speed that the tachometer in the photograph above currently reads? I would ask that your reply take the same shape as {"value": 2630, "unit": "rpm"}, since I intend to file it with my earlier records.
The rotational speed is {"value": 6750, "unit": "rpm"}
